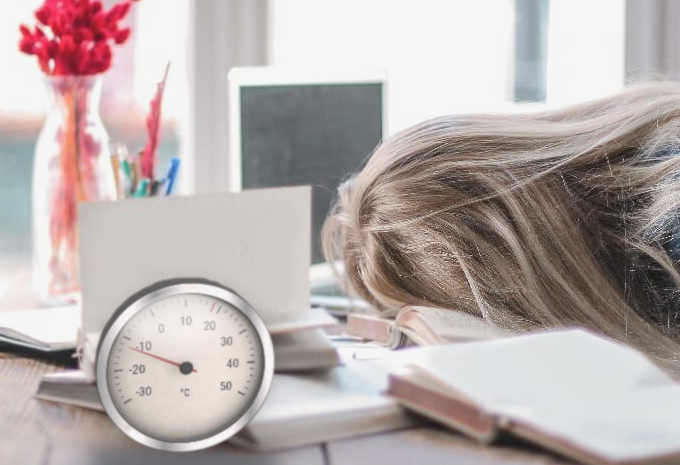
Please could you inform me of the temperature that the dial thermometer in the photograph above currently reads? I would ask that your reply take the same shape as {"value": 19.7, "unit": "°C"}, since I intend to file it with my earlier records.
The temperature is {"value": -12, "unit": "°C"}
